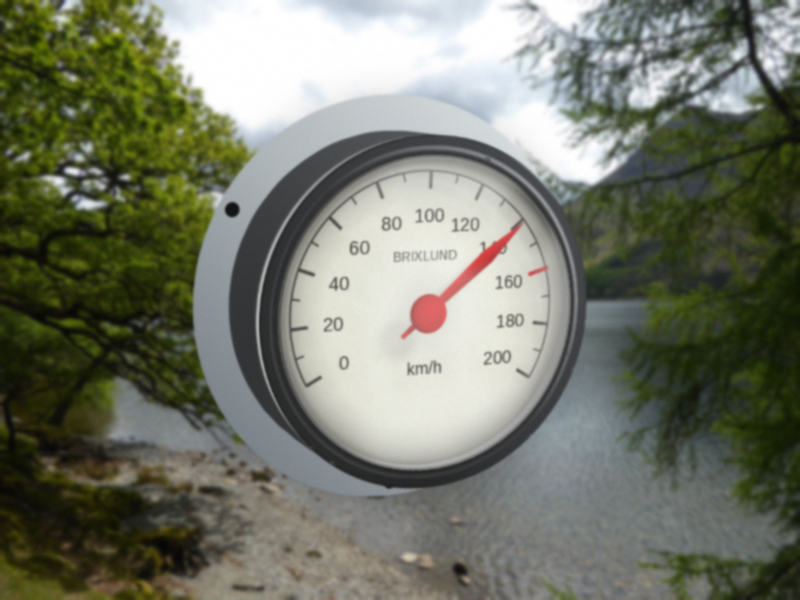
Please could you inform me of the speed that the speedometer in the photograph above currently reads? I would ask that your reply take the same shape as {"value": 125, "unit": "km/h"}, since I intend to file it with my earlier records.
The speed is {"value": 140, "unit": "km/h"}
